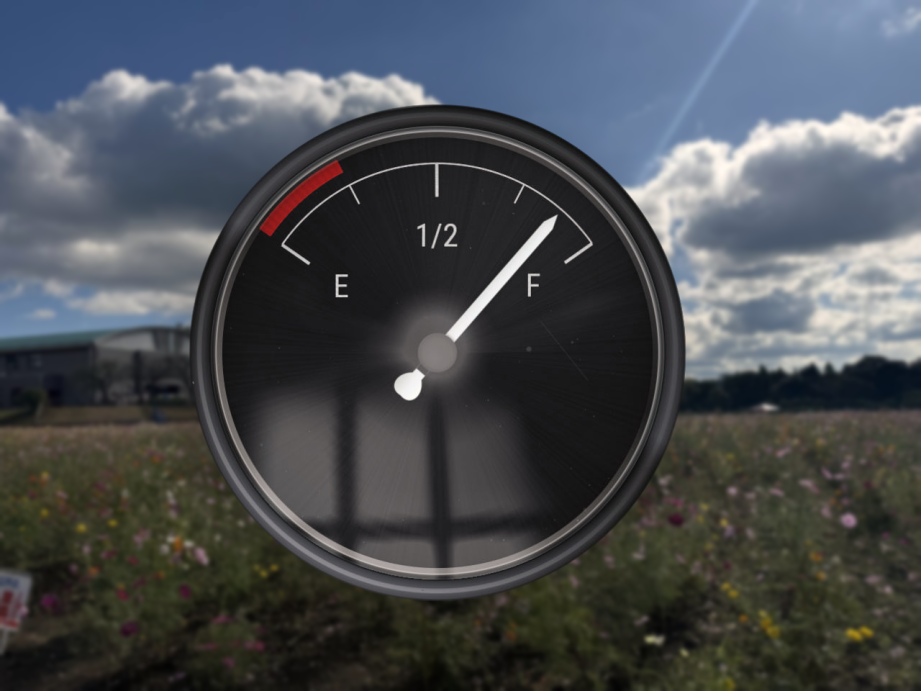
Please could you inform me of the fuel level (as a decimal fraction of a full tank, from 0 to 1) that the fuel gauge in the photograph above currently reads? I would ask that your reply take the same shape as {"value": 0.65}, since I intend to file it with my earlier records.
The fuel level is {"value": 0.875}
